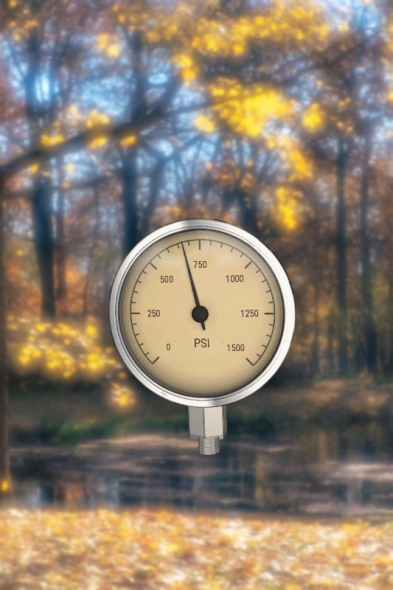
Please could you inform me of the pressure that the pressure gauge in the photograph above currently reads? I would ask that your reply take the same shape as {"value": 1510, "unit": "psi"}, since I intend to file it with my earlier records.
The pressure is {"value": 675, "unit": "psi"}
